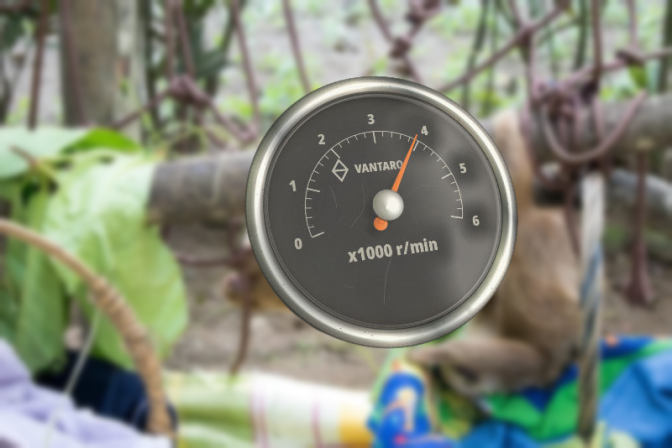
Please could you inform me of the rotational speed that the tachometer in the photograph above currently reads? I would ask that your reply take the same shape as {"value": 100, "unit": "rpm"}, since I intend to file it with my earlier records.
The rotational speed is {"value": 3900, "unit": "rpm"}
